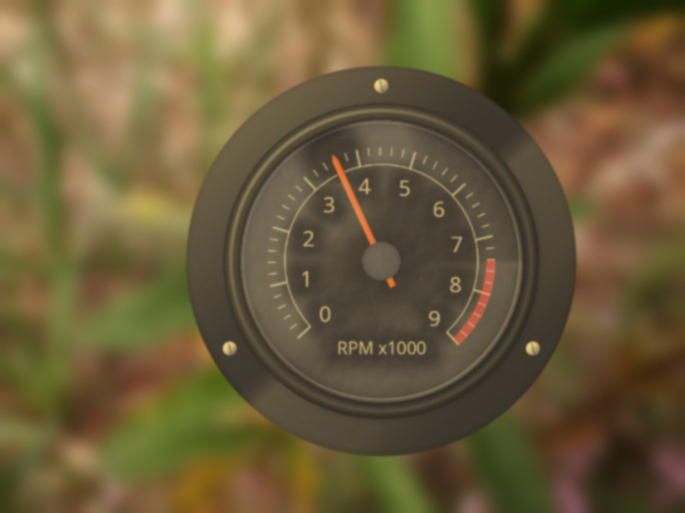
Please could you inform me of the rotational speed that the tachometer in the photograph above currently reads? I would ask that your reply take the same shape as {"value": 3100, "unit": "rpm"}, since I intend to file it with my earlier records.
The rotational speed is {"value": 3600, "unit": "rpm"}
